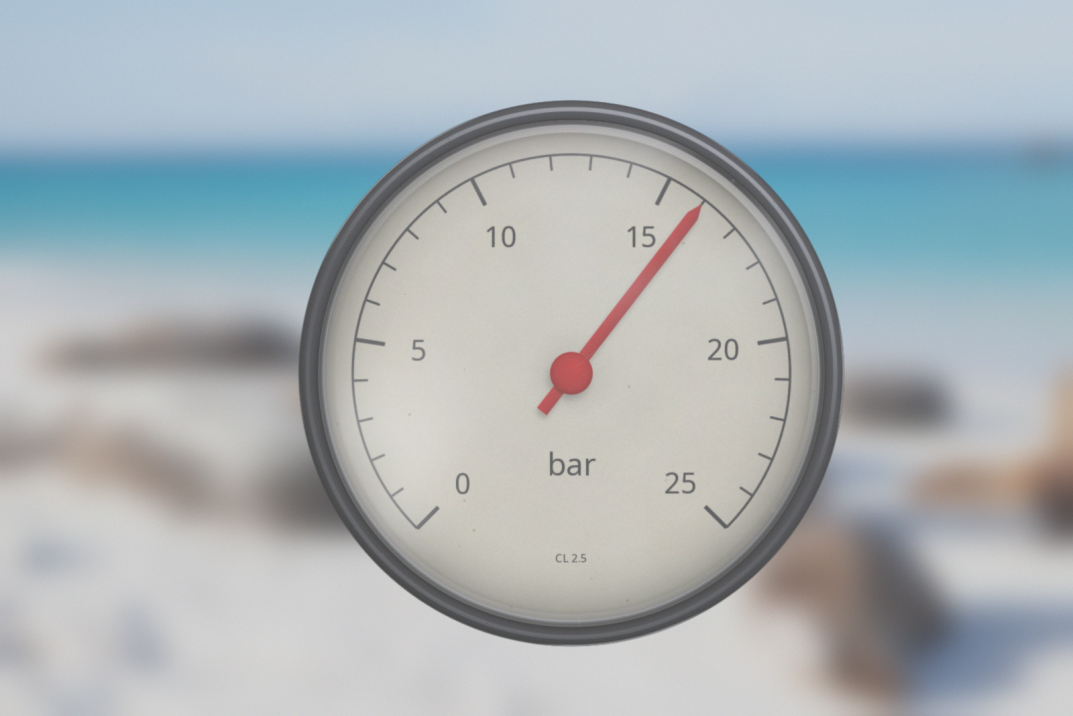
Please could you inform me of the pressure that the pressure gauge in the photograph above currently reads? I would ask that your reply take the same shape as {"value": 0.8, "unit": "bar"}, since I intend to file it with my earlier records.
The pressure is {"value": 16, "unit": "bar"}
